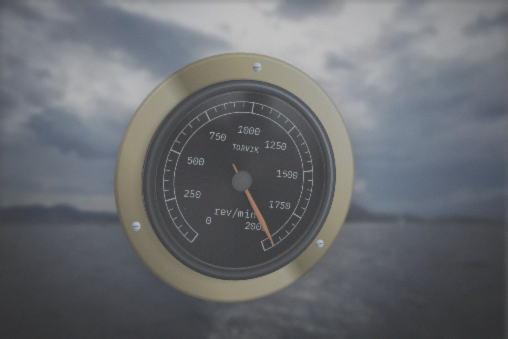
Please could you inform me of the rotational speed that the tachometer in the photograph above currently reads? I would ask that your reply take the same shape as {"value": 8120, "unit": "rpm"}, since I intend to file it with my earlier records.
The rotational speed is {"value": 1950, "unit": "rpm"}
